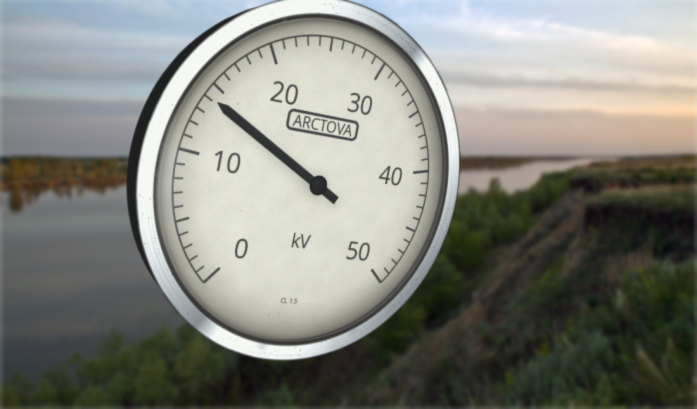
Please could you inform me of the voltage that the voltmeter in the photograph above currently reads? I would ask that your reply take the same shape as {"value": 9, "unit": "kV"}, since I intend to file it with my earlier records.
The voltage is {"value": 14, "unit": "kV"}
